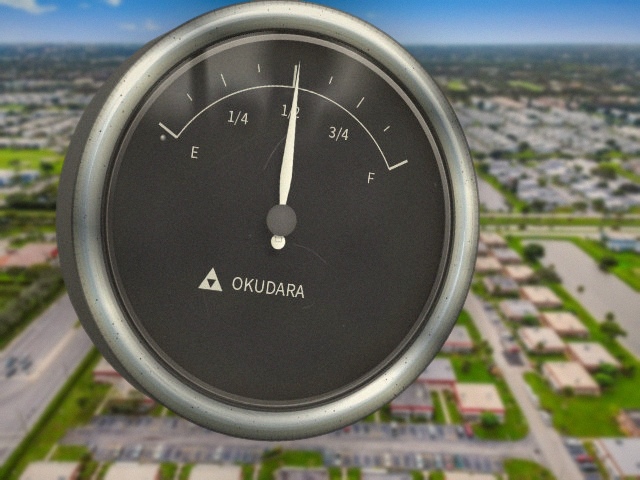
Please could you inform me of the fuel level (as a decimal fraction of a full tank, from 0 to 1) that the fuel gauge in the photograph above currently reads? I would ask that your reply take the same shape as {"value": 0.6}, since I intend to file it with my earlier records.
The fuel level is {"value": 0.5}
